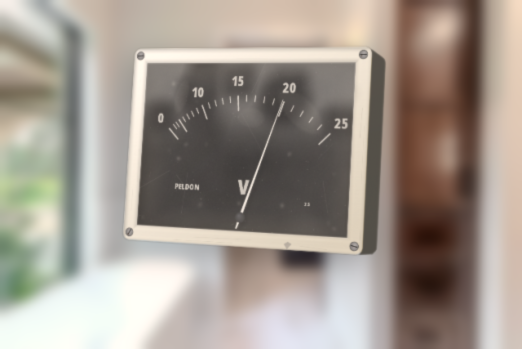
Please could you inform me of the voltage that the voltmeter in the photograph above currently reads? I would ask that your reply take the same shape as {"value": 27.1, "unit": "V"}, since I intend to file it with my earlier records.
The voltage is {"value": 20, "unit": "V"}
